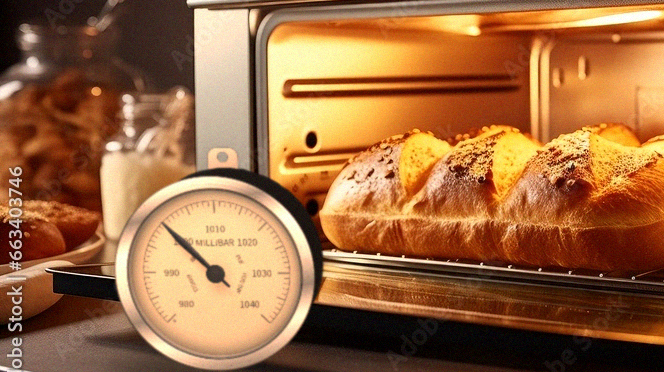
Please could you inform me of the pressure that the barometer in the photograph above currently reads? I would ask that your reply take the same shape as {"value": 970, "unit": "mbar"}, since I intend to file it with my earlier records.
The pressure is {"value": 1000, "unit": "mbar"}
